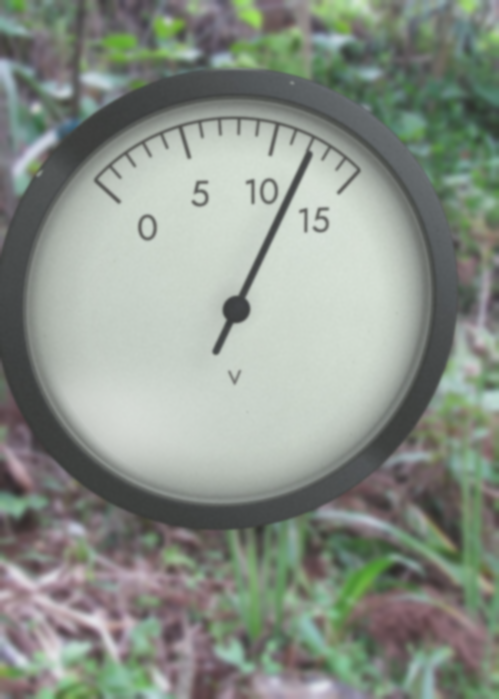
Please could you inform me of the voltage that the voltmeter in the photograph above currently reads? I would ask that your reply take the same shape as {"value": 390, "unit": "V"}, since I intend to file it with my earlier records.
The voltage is {"value": 12, "unit": "V"}
